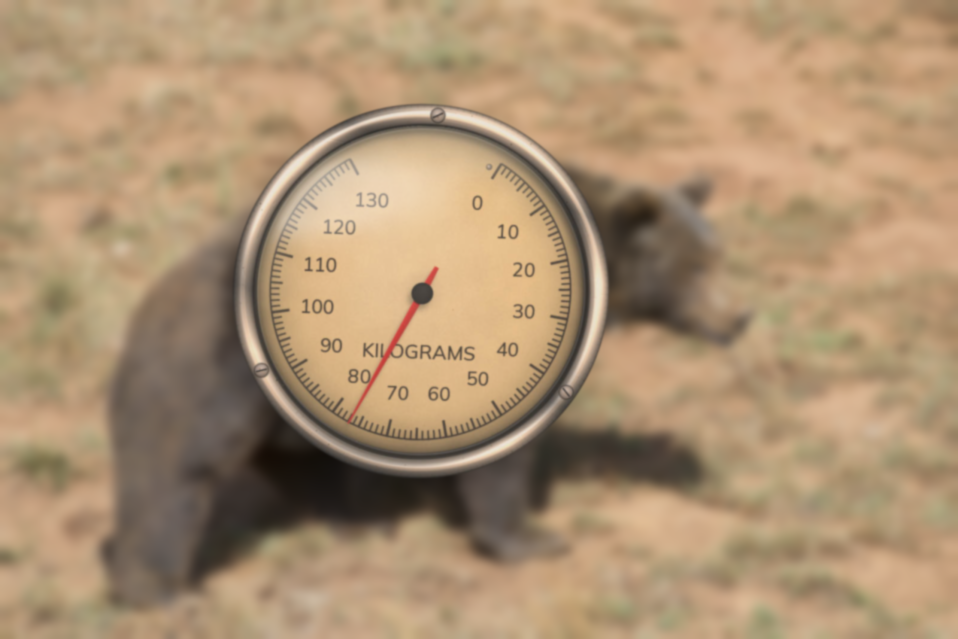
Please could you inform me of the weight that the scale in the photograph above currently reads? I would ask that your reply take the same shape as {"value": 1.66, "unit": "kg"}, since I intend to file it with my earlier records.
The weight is {"value": 77, "unit": "kg"}
